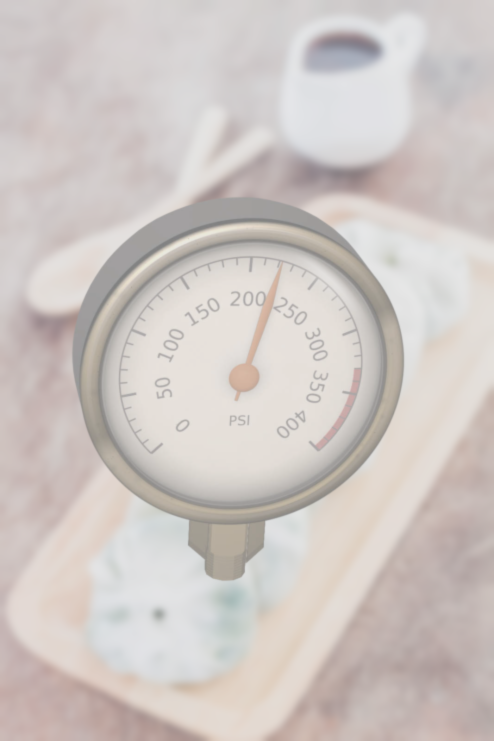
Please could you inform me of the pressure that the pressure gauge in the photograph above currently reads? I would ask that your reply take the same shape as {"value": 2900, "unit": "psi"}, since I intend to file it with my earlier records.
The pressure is {"value": 220, "unit": "psi"}
